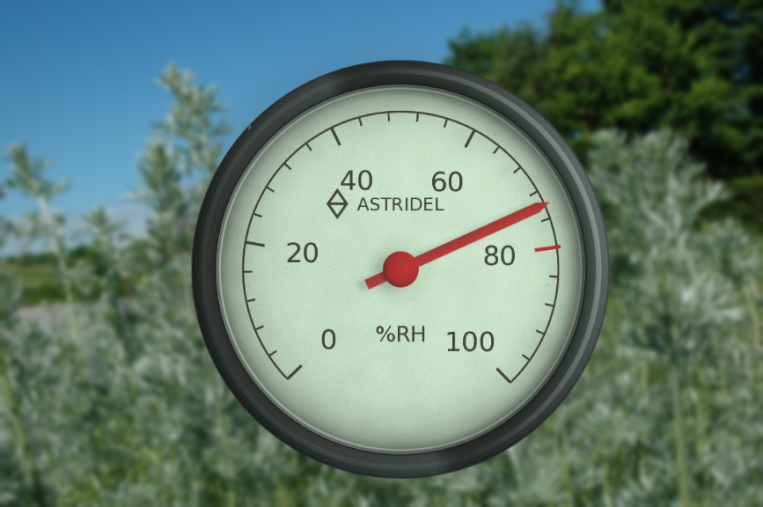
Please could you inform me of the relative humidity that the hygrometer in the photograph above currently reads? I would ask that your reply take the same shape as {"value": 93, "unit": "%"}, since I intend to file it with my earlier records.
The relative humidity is {"value": 74, "unit": "%"}
